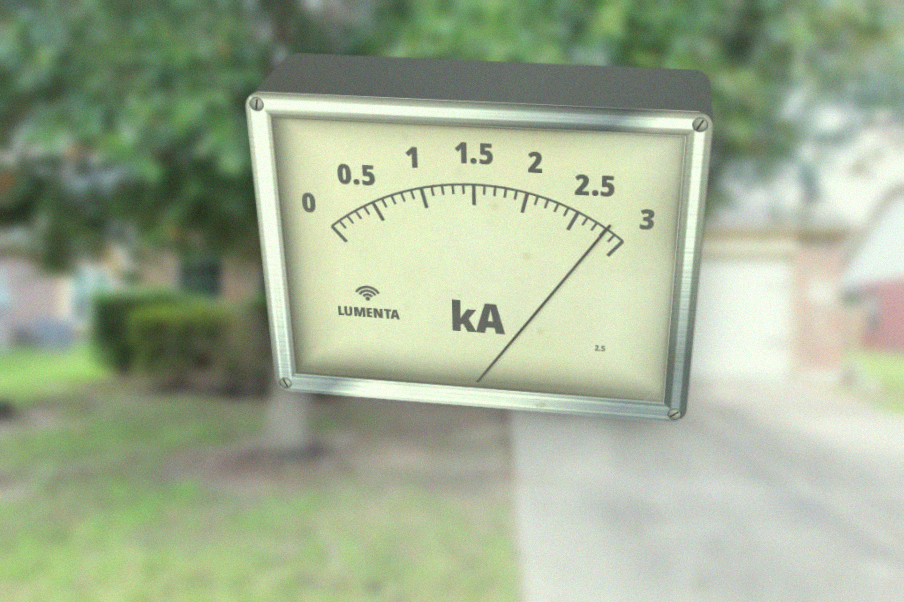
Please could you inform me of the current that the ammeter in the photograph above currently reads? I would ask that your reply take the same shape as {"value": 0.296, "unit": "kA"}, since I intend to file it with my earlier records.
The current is {"value": 2.8, "unit": "kA"}
